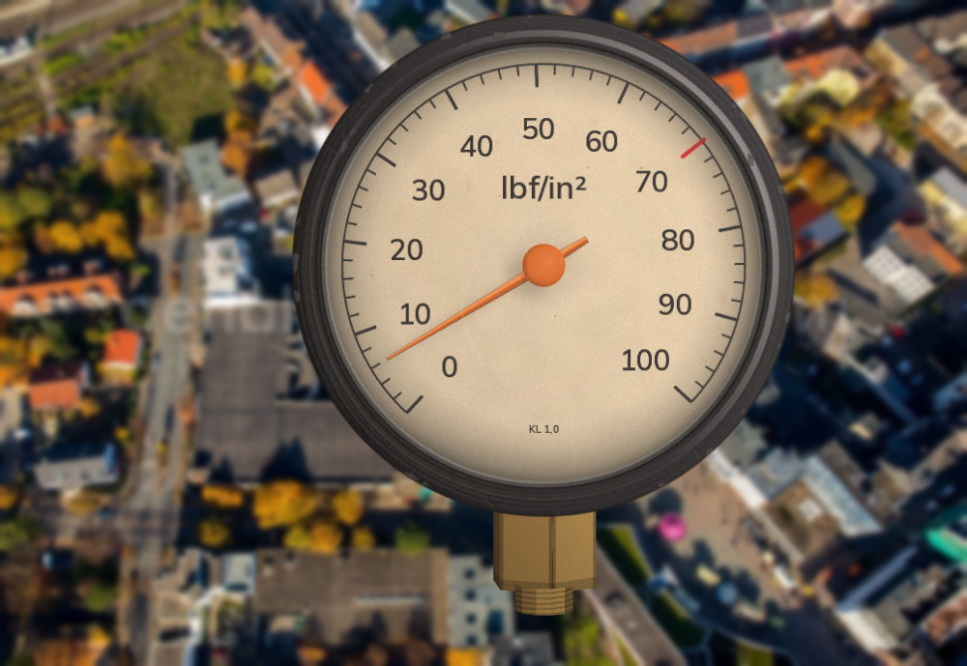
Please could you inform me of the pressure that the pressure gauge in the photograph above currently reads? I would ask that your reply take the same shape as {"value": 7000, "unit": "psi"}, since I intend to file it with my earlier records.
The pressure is {"value": 6, "unit": "psi"}
